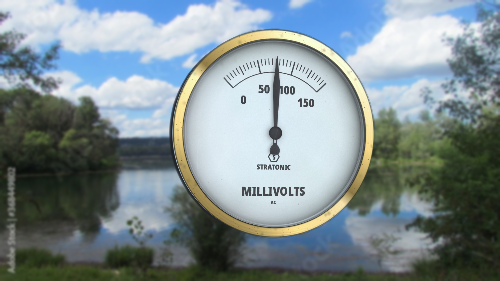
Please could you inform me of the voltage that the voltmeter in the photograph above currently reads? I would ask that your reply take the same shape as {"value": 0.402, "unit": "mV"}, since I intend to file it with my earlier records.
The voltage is {"value": 75, "unit": "mV"}
